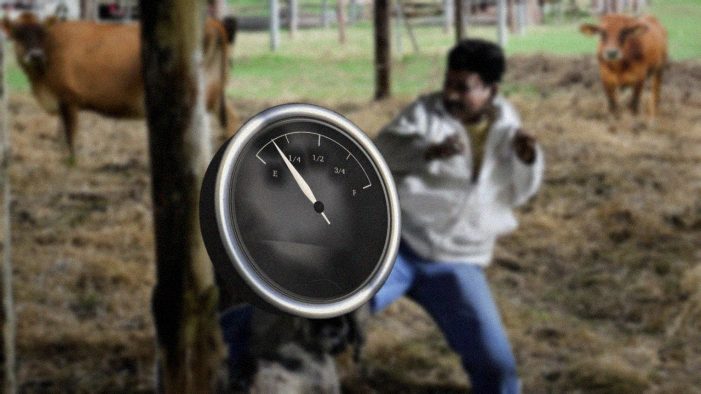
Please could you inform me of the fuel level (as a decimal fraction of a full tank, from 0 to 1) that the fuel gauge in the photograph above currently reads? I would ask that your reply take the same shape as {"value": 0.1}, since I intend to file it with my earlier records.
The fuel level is {"value": 0.125}
